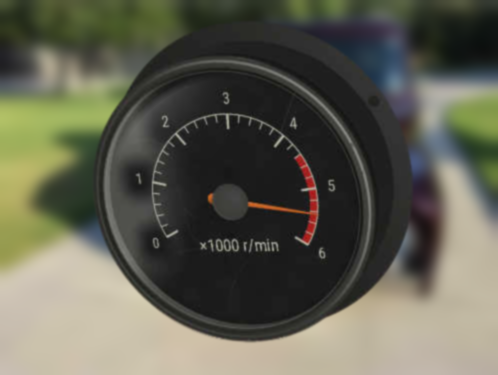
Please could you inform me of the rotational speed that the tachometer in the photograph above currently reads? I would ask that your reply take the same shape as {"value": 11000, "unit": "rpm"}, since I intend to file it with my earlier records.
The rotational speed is {"value": 5400, "unit": "rpm"}
